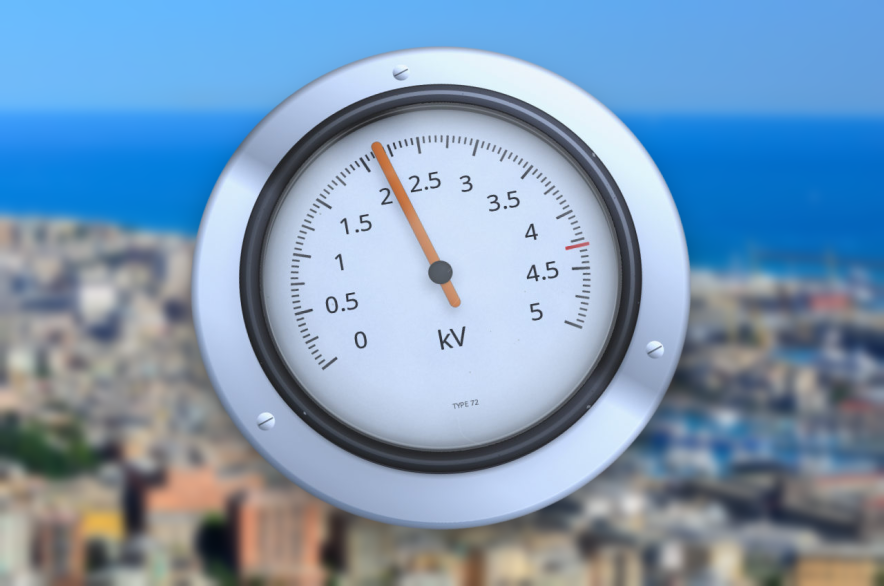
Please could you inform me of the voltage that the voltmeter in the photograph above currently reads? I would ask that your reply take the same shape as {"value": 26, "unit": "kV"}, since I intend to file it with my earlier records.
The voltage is {"value": 2.15, "unit": "kV"}
